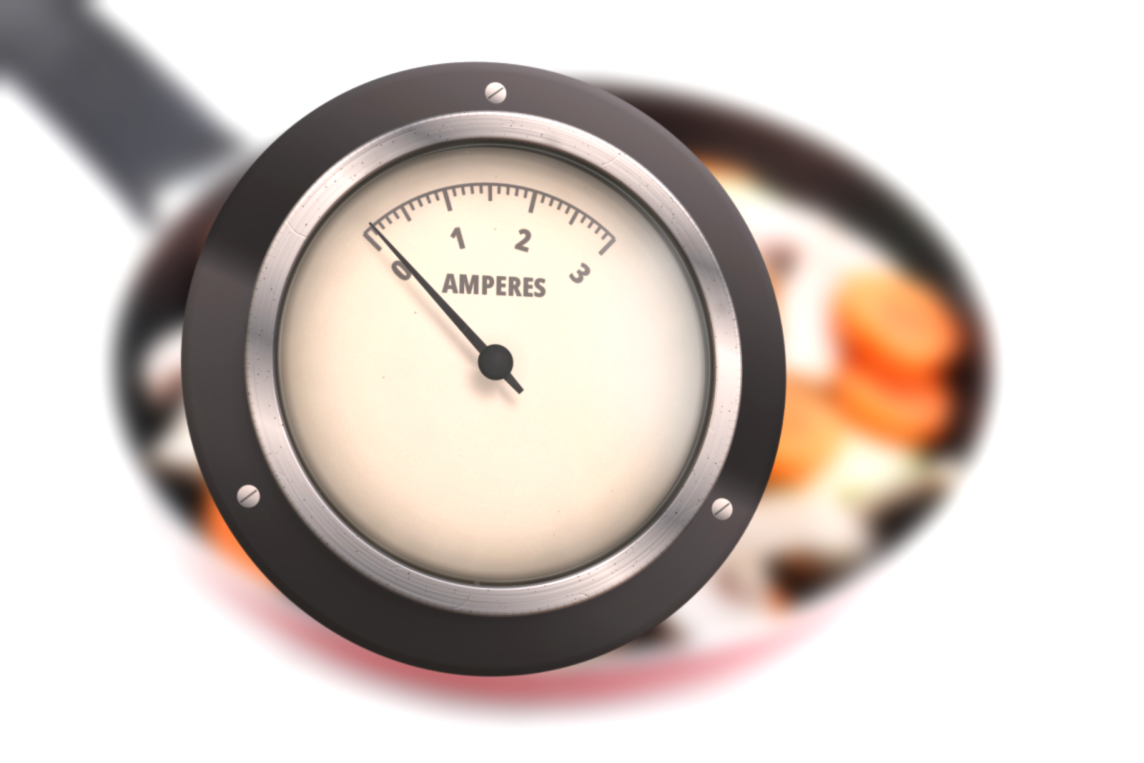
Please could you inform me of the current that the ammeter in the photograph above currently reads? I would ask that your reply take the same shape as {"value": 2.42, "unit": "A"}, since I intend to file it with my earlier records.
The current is {"value": 0.1, "unit": "A"}
